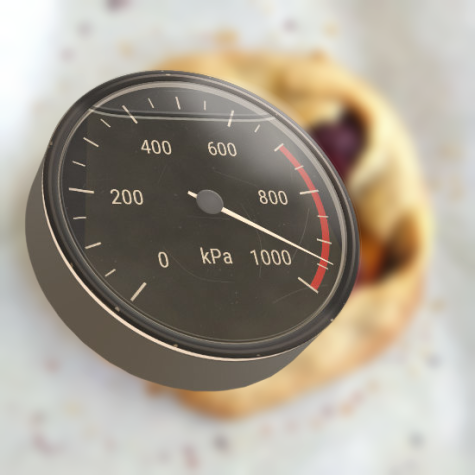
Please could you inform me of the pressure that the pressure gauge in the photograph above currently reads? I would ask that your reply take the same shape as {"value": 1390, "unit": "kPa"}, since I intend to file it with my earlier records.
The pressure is {"value": 950, "unit": "kPa"}
